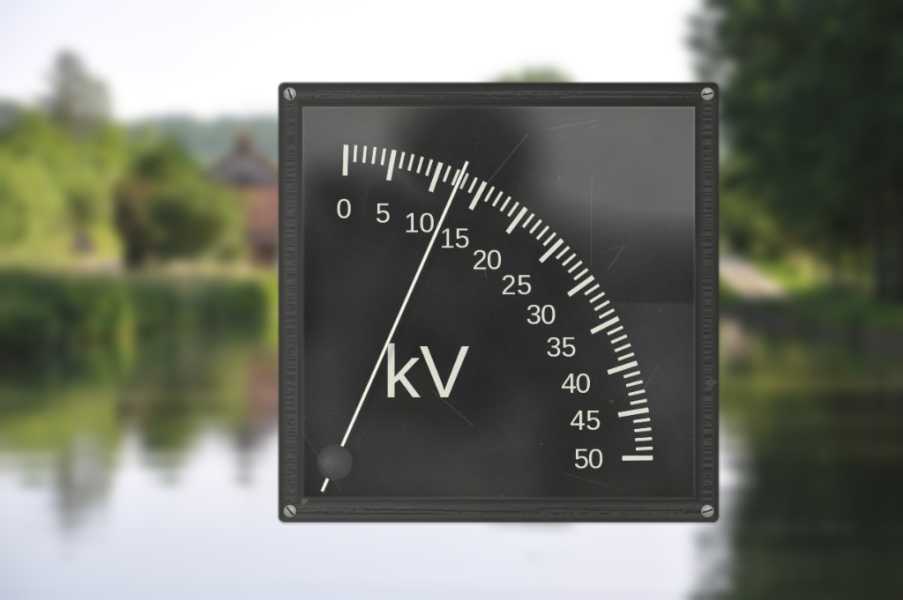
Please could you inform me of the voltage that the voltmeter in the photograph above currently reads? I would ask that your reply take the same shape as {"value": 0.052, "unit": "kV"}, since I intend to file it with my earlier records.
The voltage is {"value": 12.5, "unit": "kV"}
